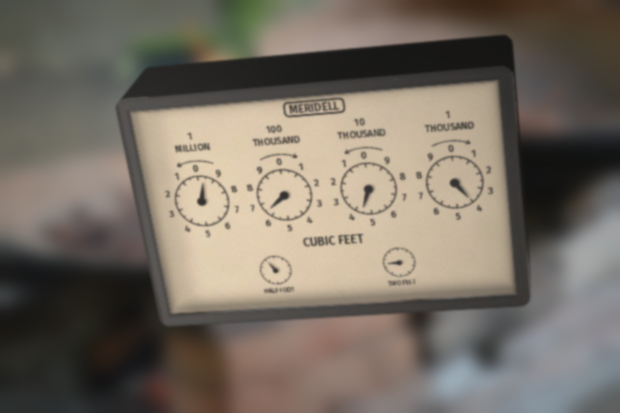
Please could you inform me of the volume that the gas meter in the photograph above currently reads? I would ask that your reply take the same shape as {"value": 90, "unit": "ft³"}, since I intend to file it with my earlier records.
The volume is {"value": 964400, "unit": "ft³"}
